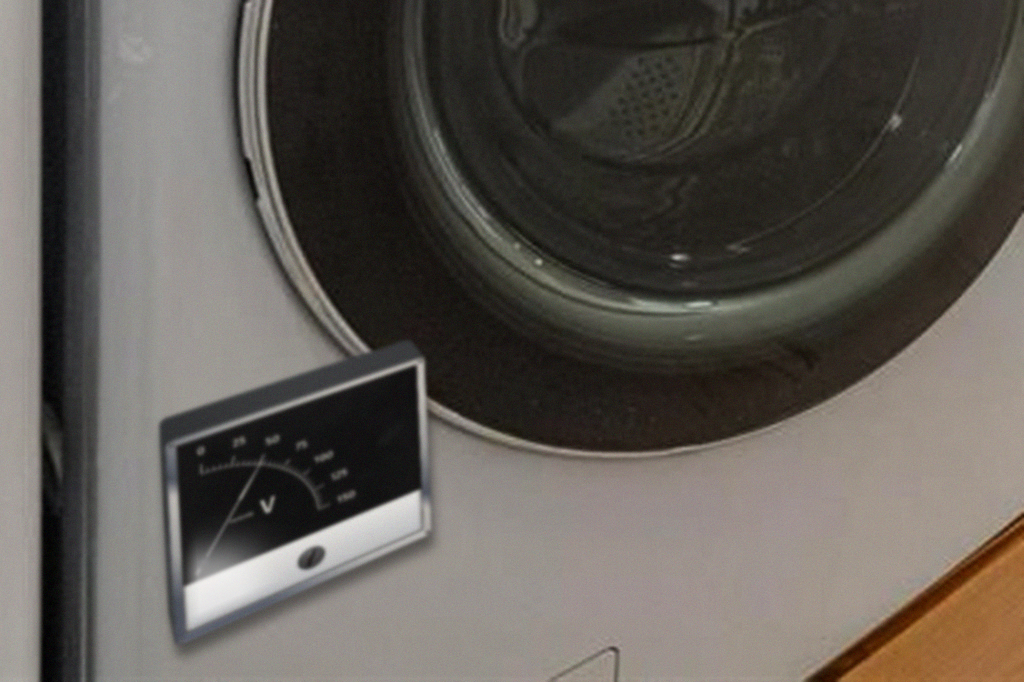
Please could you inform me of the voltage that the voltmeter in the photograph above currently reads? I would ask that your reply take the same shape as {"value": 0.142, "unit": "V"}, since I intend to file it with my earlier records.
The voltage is {"value": 50, "unit": "V"}
